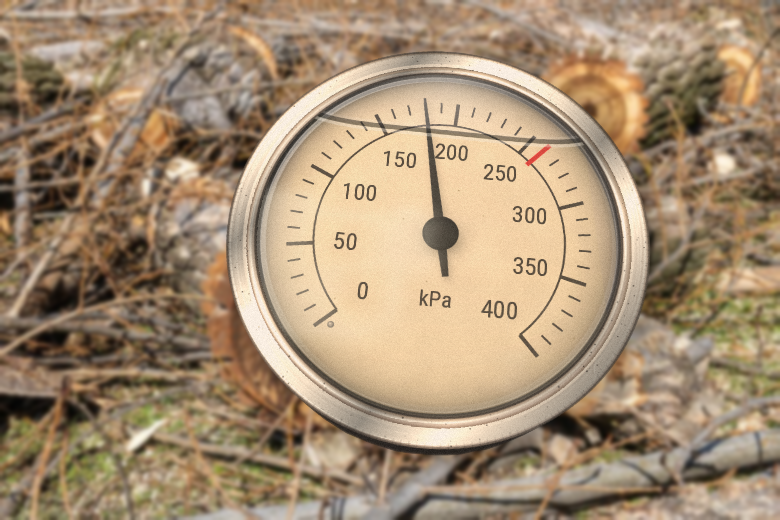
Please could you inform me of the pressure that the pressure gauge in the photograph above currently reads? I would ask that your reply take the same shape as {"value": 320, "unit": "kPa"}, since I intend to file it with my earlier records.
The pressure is {"value": 180, "unit": "kPa"}
